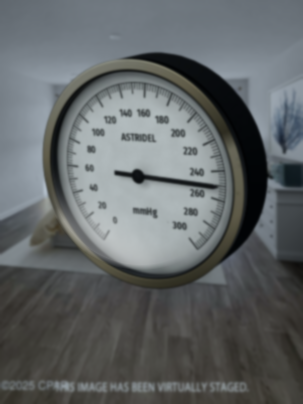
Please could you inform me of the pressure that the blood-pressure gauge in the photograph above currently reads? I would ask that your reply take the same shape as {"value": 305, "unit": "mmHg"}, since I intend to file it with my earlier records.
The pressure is {"value": 250, "unit": "mmHg"}
